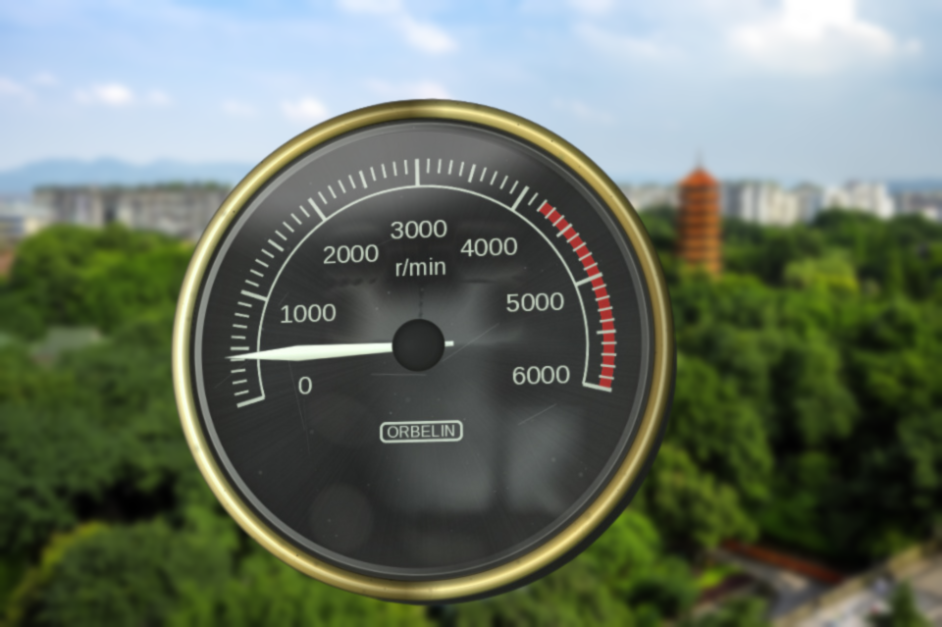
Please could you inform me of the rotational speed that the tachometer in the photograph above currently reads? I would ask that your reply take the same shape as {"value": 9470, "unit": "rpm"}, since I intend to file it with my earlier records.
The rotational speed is {"value": 400, "unit": "rpm"}
